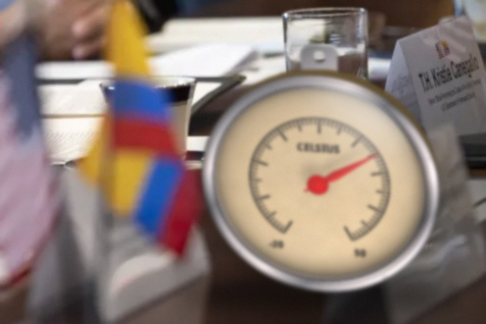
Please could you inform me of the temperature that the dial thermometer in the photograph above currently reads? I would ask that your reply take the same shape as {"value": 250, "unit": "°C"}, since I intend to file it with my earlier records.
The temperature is {"value": 25, "unit": "°C"}
